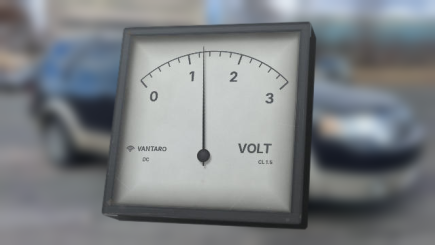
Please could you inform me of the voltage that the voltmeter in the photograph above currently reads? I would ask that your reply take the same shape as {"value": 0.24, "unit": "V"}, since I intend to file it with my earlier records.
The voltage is {"value": 1.3, "unit": "V"}
